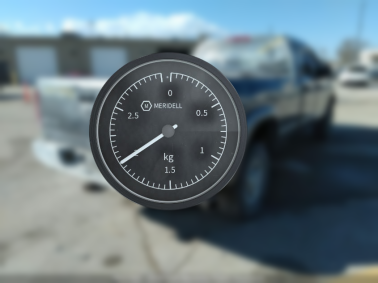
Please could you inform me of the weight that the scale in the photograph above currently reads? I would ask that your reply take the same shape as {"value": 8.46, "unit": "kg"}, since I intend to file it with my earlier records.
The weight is {"value": 2, "unit": "kg"}
